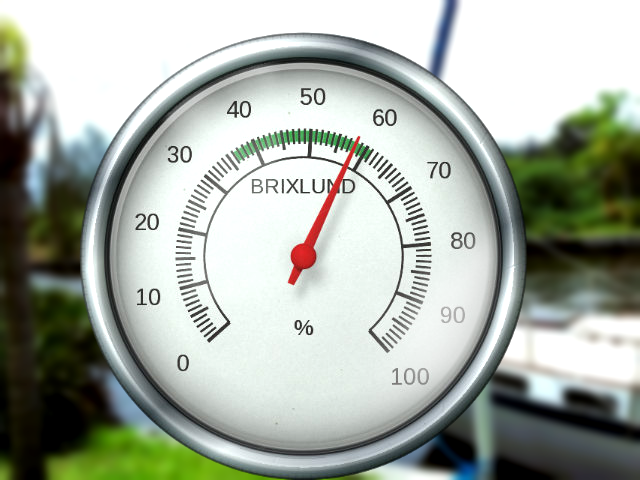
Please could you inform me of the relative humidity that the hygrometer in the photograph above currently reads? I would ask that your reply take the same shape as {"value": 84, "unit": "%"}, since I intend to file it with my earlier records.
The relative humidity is {"value": 58, "unit": "%"}
